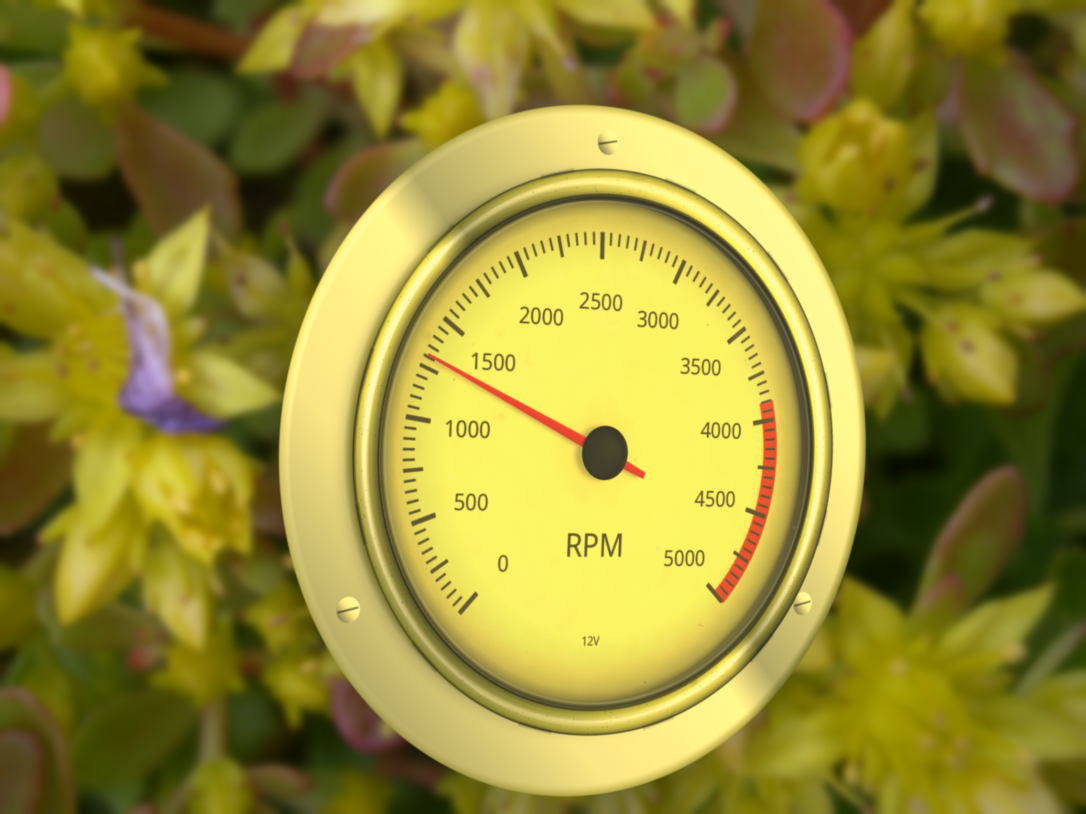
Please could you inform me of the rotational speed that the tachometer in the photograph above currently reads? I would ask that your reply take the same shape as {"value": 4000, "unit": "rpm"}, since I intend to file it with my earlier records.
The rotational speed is {"value": 1300, "unit": "rpm"}
